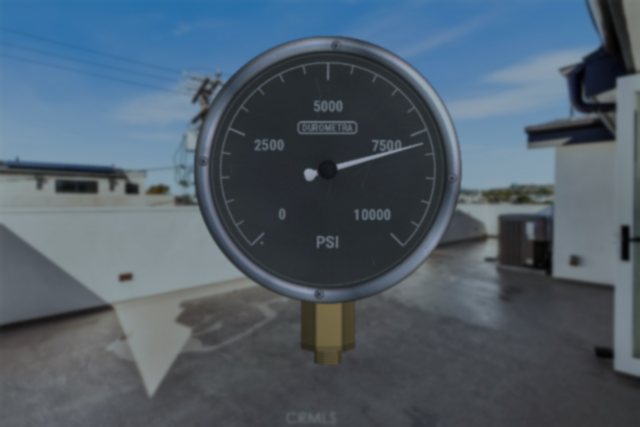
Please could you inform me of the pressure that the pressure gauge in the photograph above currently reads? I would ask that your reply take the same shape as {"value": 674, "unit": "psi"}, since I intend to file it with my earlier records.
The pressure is {"value": 7750, "unit": "psi"}
